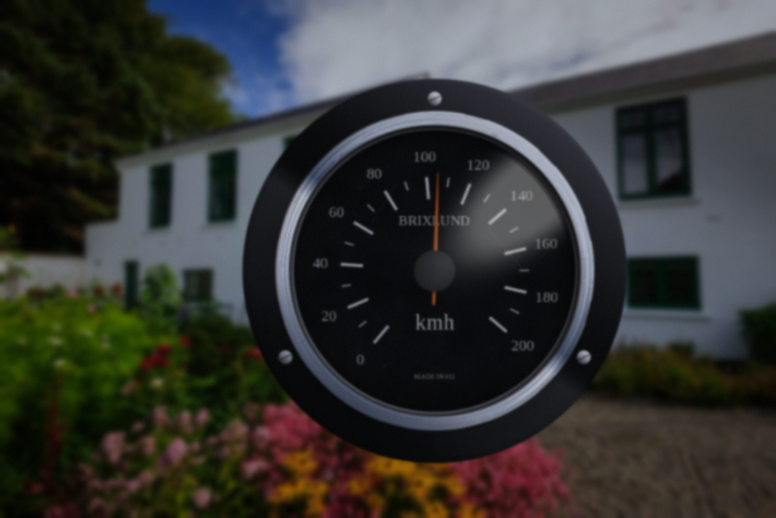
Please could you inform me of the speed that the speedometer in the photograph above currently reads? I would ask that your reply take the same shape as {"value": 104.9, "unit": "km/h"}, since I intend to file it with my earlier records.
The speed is {"value": 105, "unit": "km/h"}
